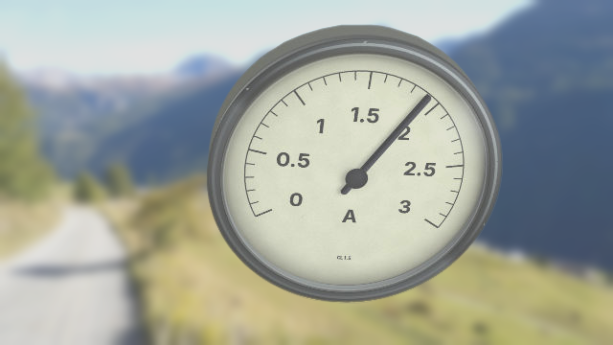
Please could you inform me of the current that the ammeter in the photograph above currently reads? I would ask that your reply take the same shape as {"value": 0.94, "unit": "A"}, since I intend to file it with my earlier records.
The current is {"value": 1.9, "unit": "A"}
